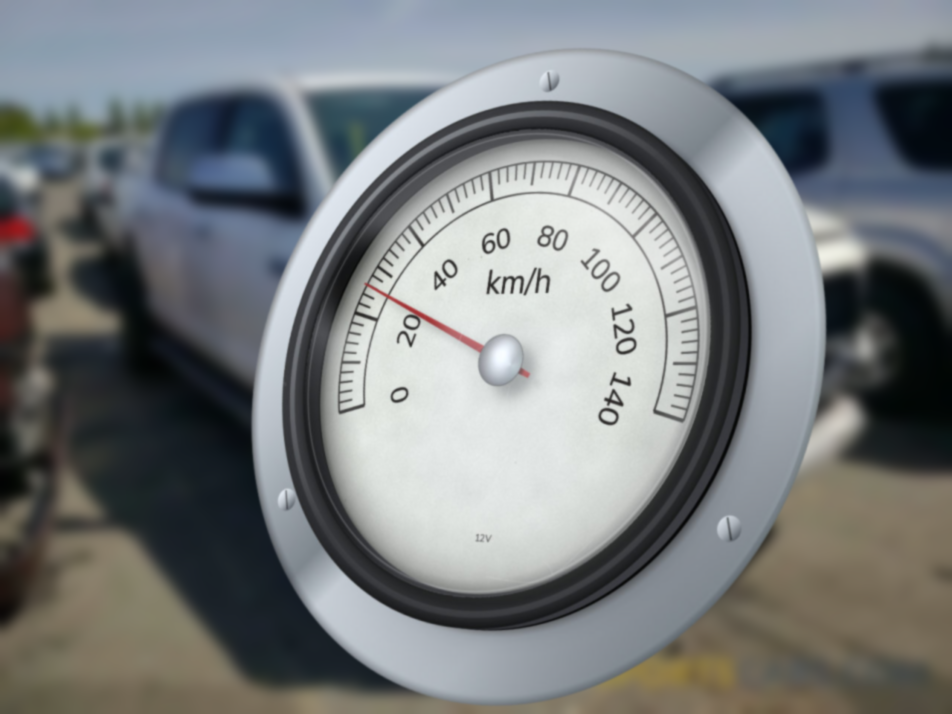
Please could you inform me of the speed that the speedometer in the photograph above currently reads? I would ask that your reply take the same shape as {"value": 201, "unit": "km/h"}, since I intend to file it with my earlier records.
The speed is {"value": 26, "unit": "km/h"}
